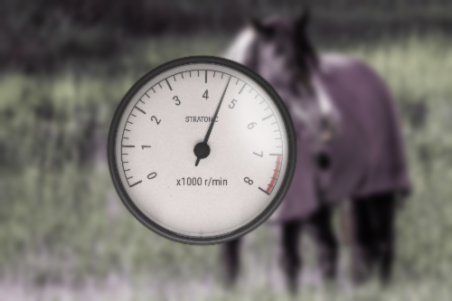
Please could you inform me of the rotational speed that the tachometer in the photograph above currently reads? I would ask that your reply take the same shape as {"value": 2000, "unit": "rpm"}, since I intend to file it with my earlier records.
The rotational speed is {"value": 4600, "unit": "rpm"}
